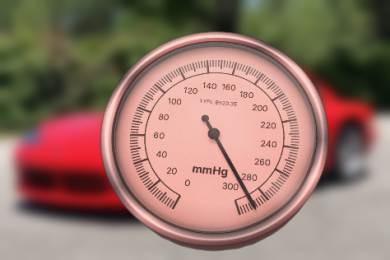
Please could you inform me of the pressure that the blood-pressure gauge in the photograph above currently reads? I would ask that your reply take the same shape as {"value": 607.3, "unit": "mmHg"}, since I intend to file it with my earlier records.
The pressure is {"value": 290, "unit": "mmHg"}
